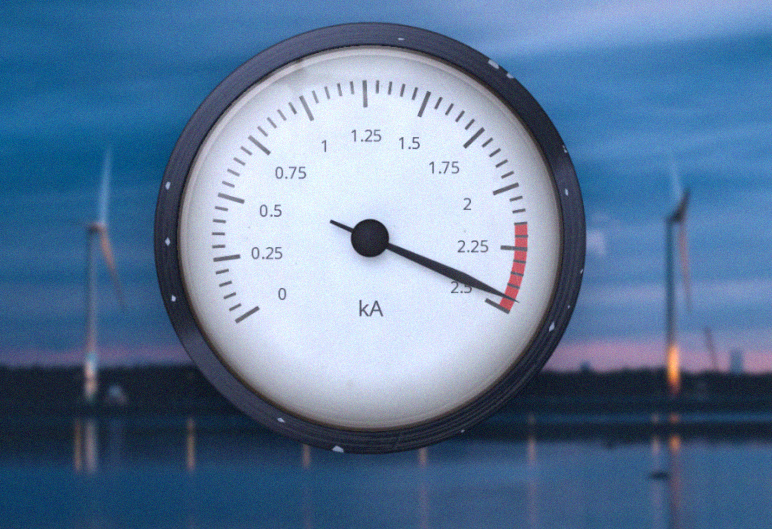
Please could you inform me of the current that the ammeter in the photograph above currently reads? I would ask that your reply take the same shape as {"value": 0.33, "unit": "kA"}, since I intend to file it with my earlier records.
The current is {"value": 2.45, "unit": "kA"}
